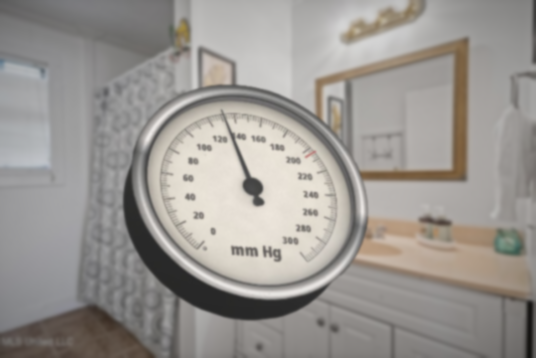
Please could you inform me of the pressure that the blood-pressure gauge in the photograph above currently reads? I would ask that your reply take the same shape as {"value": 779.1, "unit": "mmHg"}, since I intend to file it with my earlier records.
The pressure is {"value": 130, "unit": "mmHg"}
